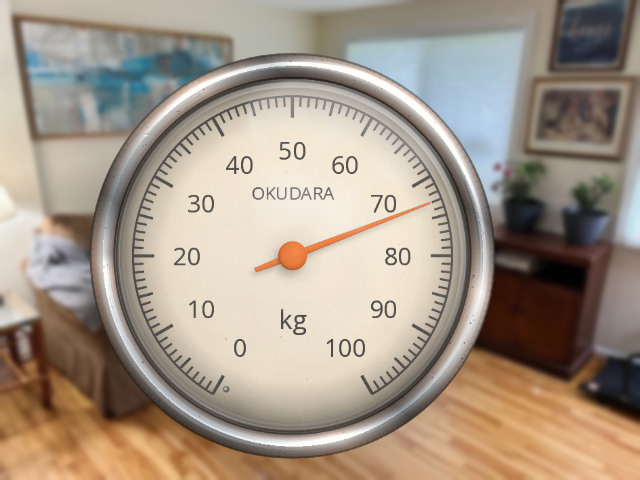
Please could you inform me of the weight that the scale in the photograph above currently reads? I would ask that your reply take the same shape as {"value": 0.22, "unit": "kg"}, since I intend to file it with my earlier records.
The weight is {"value": 73, "unit": "kg"}
